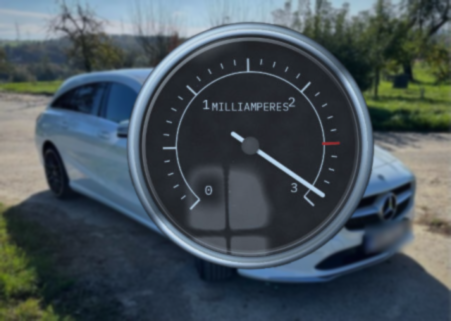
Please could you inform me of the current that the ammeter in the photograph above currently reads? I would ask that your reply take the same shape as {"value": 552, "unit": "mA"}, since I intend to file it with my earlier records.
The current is {"value": 2.9, "unit": "mA"}
